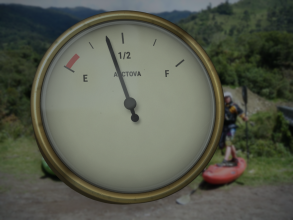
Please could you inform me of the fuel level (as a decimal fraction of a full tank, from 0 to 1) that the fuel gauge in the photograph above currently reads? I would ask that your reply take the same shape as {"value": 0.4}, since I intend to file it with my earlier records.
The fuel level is {"value": 0.375}
